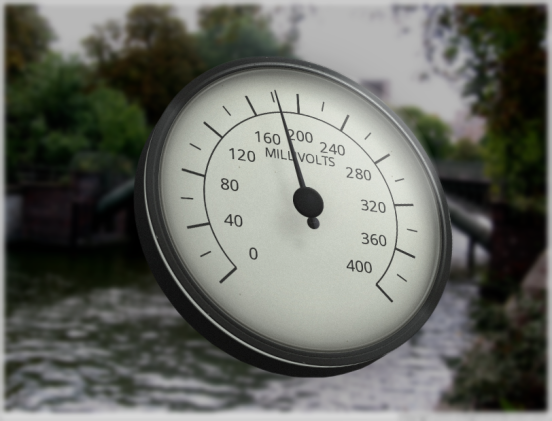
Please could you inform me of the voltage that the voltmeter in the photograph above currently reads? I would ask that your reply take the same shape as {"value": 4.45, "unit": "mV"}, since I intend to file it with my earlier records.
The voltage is {"value": 180, "unit": "mV"}
